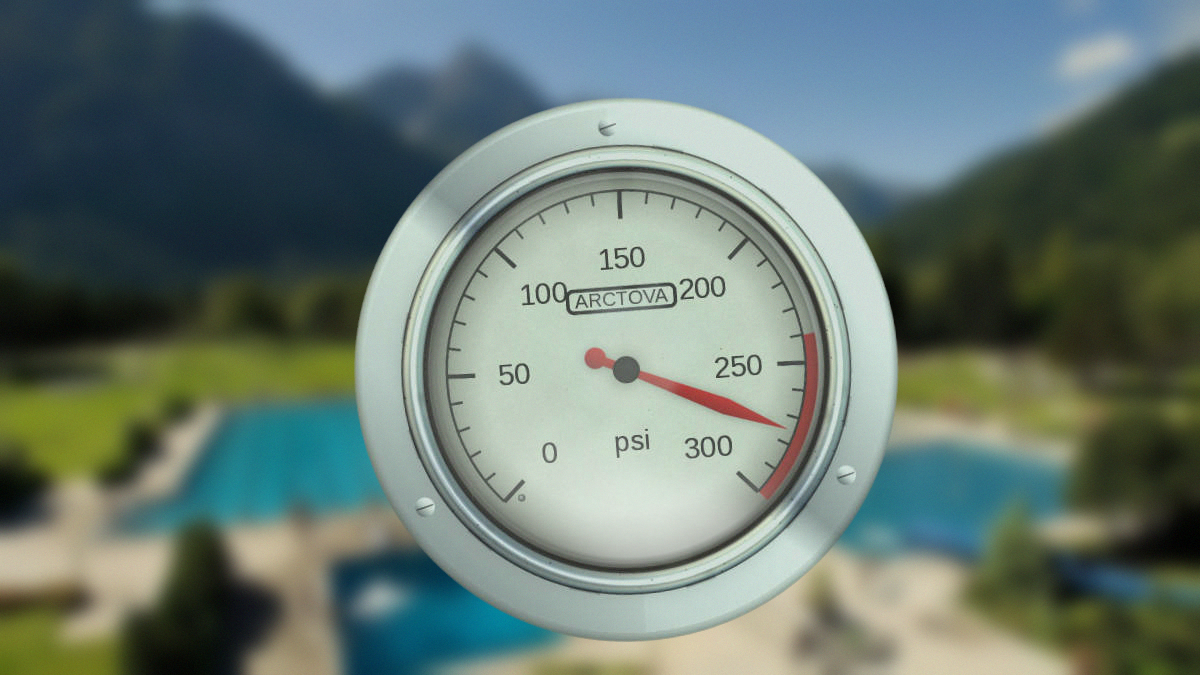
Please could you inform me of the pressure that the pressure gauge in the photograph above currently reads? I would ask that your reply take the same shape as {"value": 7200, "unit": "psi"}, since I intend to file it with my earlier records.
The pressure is {"value": 275, "unit": "psi"}
